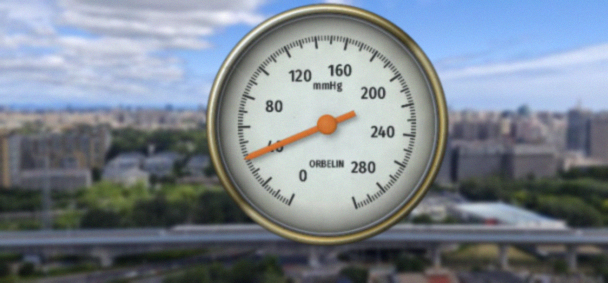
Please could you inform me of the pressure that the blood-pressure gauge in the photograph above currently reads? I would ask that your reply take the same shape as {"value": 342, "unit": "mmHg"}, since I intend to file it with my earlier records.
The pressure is {"value": 40, "unit": "mmHg"}
